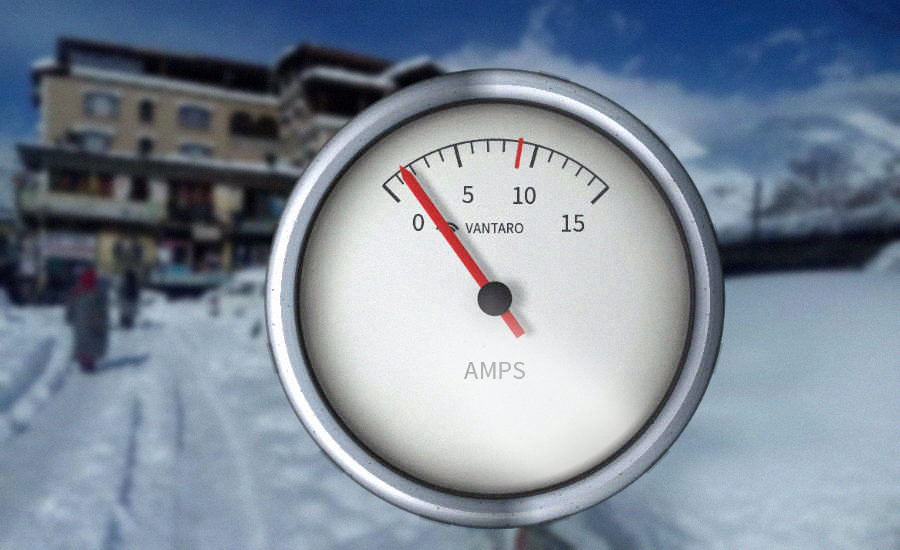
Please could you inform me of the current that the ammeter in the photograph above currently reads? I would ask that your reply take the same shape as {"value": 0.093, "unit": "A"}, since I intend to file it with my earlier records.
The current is {"value": 1.5, "unit": "A"}
